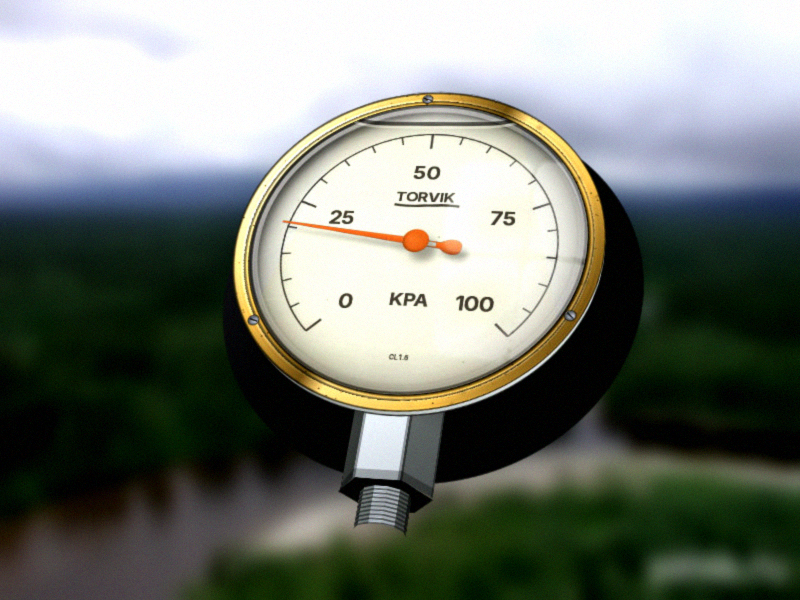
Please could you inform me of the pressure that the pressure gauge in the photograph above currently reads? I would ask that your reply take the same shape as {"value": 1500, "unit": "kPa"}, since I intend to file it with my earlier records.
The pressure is {"value": 20, "unit": "kPa"}
